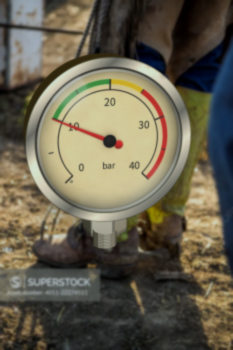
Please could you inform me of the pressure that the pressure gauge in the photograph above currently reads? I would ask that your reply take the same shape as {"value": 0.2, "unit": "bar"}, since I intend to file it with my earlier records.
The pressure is {"value": 10, "unit": "bar"}
